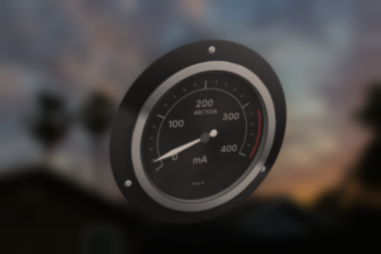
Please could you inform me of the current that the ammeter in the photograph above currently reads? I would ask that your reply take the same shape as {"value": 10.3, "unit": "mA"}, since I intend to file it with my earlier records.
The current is {"value": 20, "unit": "mA"}
